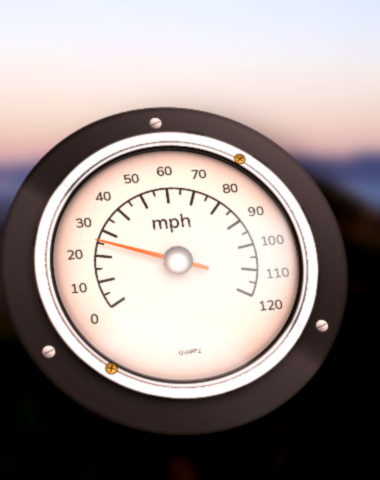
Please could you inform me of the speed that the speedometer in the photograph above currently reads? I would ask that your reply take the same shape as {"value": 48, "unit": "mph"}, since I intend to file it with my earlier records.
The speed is {"value": 25, "unit": "mph"}
